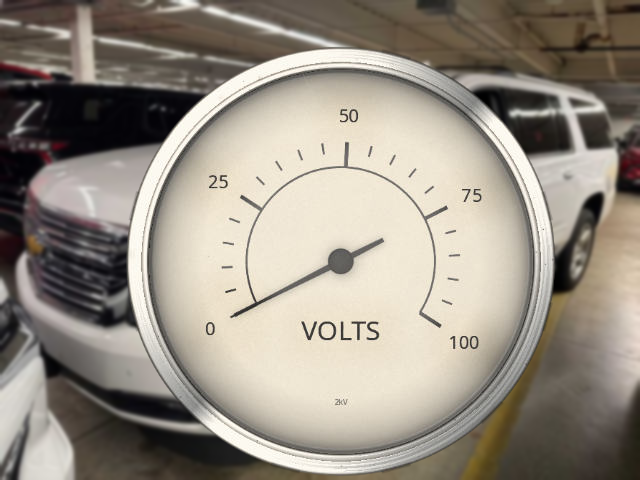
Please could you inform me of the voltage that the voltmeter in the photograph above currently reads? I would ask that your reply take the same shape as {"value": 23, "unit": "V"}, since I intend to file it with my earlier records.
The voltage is {"value": 0, "unit": "V"}
